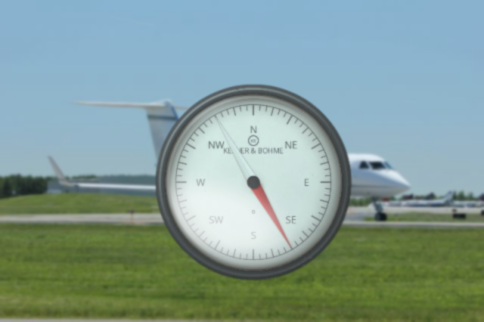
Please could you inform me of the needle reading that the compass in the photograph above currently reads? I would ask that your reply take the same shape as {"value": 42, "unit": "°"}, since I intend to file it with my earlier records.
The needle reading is {"value": 150, "unit": "°"}
